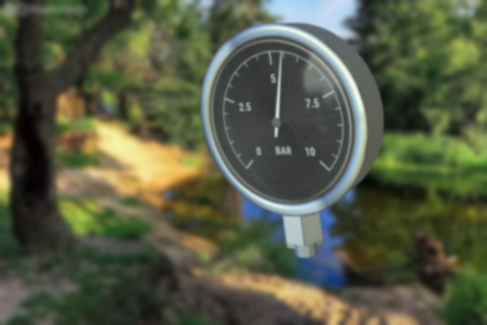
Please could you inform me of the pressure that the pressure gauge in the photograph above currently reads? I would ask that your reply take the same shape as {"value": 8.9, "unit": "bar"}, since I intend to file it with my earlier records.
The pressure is {"value": 5.5, "unit": "bar"}
